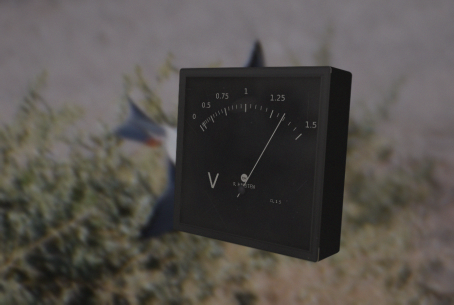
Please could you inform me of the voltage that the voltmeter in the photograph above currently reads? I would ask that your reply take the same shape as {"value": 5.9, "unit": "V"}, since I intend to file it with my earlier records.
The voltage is {"value": 1.35, "unit": "V"}
